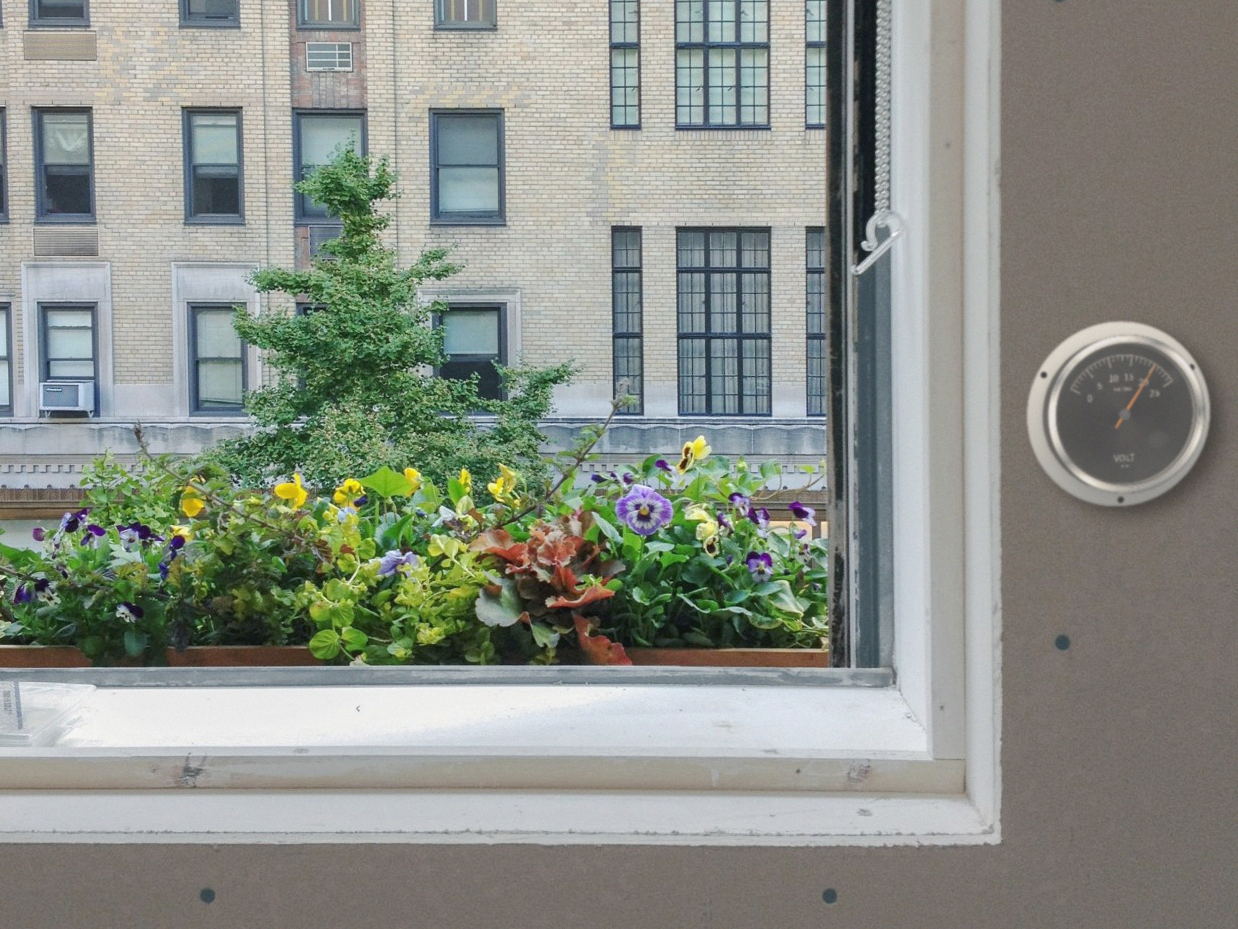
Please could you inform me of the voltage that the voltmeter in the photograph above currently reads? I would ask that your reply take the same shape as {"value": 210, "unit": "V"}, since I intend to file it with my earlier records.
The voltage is {"value": 20, "unit": "V"}
